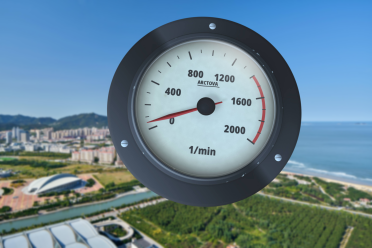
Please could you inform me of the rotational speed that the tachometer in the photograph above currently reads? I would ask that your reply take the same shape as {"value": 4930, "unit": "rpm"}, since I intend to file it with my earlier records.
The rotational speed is {"value": 50, "unit": "rpm"}
